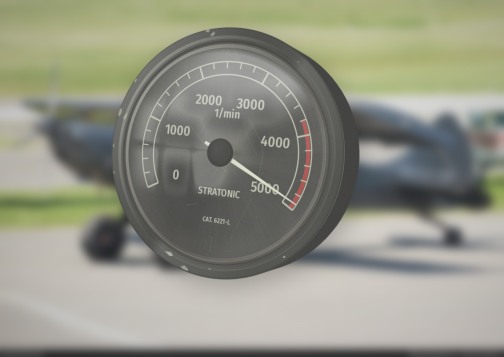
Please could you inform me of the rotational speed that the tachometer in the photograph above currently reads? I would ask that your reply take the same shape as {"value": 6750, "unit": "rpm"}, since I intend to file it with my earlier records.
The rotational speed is {"value": 4900, "unit": "rpm"}
